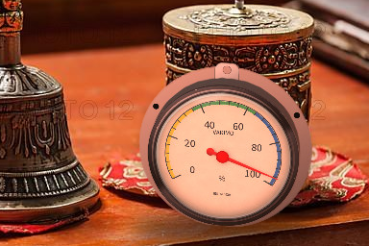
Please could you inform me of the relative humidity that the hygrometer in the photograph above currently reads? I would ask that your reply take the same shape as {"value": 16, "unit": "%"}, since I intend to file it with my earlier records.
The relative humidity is {"value": 96, "unit": "%"}
